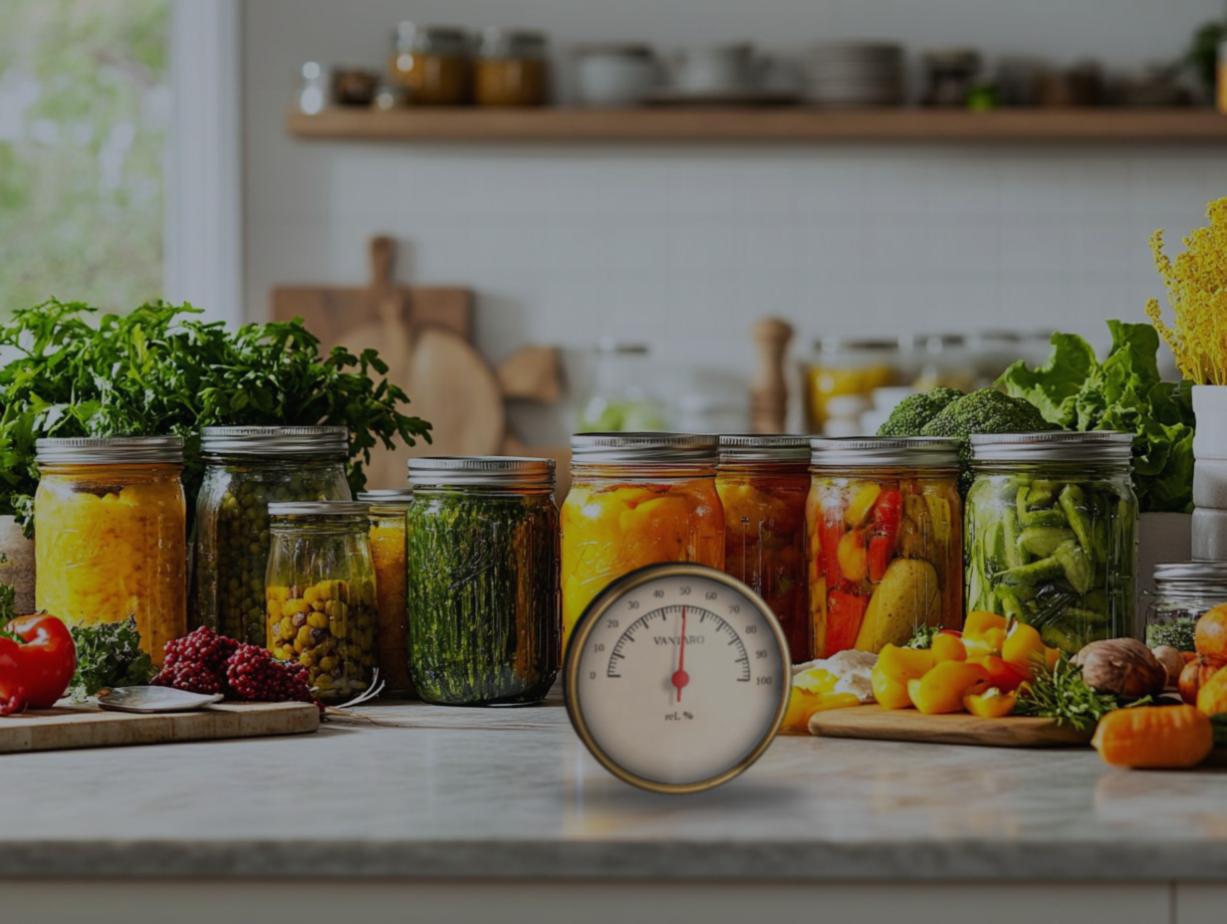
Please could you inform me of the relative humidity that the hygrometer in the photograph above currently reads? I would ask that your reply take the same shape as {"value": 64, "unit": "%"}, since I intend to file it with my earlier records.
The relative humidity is {"value": 50, "unit": "%"}
